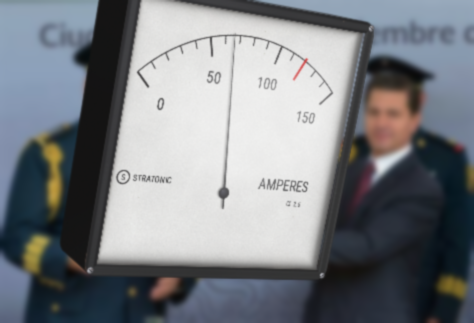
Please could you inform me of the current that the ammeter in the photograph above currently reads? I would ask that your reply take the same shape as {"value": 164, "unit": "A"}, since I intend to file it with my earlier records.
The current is {"value": 65, "unit": "A"}
